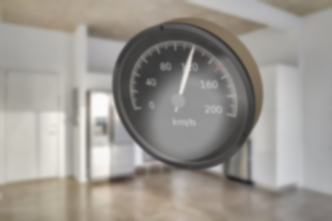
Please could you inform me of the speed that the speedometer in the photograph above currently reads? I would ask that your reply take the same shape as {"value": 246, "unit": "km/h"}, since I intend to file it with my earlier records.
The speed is {"value": 120, "unit": "km/h"}
